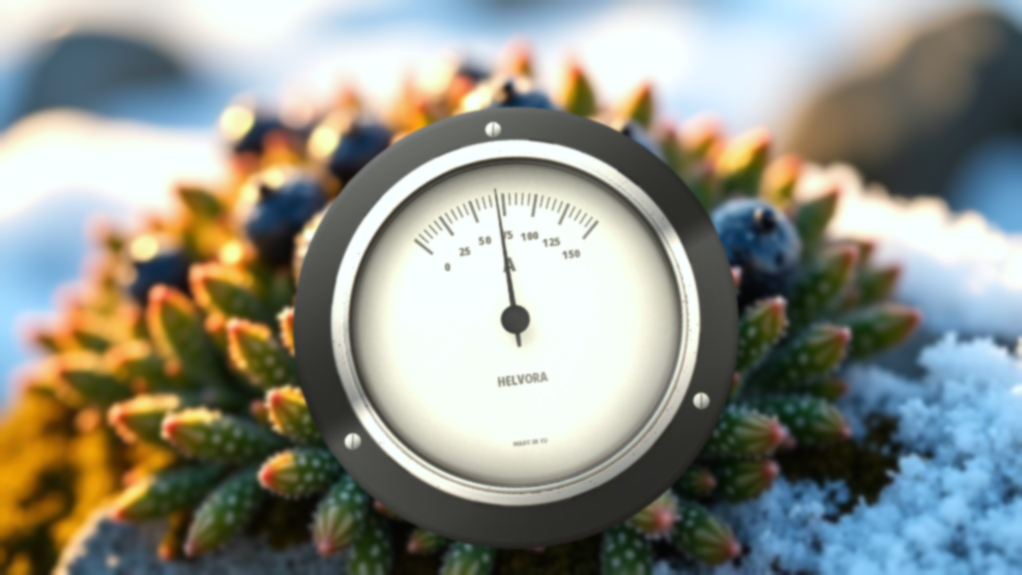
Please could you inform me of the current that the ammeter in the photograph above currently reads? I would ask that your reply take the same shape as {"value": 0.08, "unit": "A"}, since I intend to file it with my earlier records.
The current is {"value": 70, "unit": "A"}
